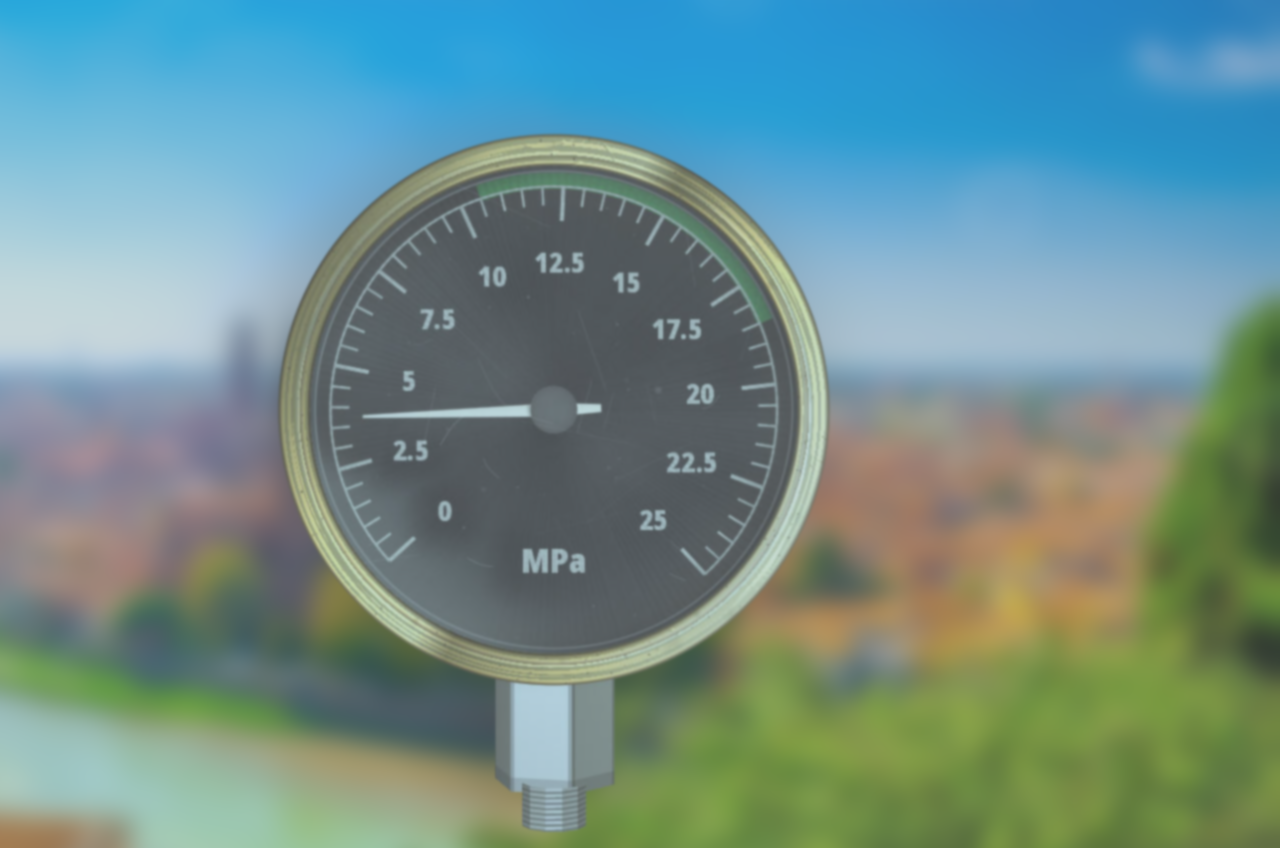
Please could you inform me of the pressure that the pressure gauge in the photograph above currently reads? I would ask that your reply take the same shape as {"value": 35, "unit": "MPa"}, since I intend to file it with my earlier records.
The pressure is {"value": 3.75, "unit": "MPa"}
